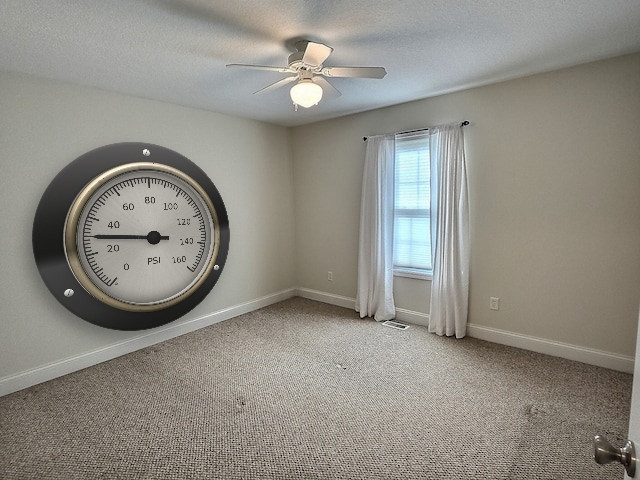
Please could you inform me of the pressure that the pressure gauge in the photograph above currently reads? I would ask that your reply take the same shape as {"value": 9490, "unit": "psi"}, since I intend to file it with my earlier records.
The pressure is {"value": 30, "unit": "psi"}
